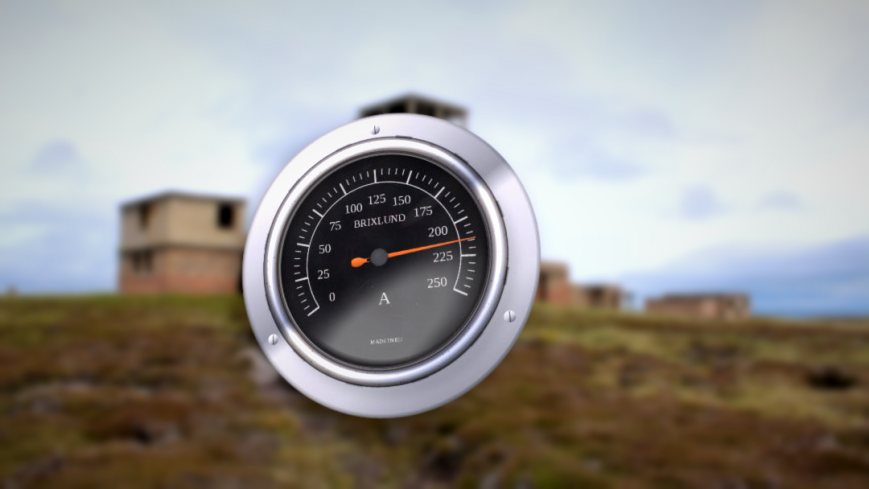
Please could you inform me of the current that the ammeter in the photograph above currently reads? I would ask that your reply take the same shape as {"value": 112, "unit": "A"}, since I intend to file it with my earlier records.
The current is {"value": 215, "unit": "A"}
